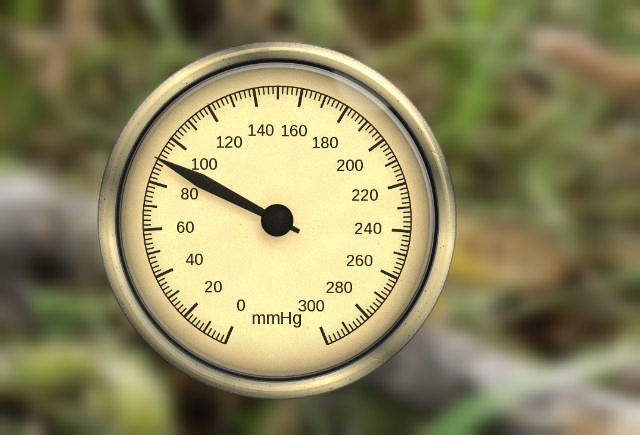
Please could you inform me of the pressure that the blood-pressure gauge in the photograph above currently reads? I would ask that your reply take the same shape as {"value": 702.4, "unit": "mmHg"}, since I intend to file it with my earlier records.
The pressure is {"value": 90, "unit": "mmHg"}
